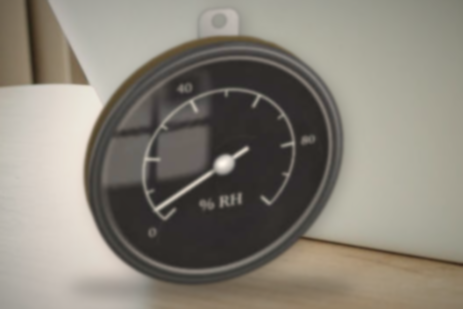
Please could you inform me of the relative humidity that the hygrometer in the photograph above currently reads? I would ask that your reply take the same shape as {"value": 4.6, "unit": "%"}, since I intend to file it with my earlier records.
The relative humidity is {"value": 5, "unit": "%"}
